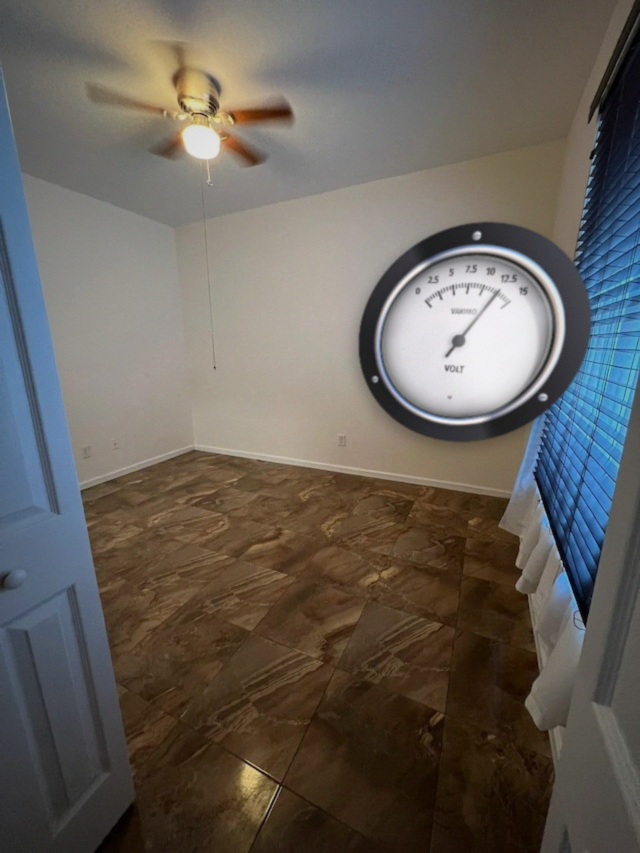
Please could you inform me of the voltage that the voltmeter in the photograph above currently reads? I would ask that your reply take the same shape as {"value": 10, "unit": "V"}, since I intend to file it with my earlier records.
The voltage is {"value": 12.5, "unit": "V"}
